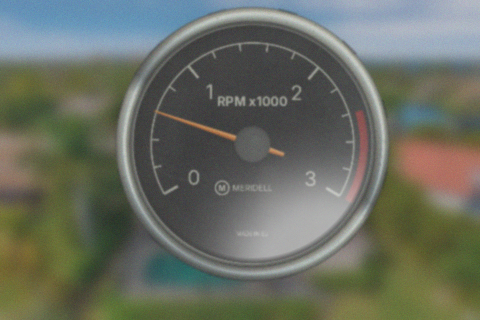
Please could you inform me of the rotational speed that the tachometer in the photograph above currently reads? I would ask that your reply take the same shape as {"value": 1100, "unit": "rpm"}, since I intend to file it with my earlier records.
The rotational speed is {"value": 600, "unit": "rpm"}
